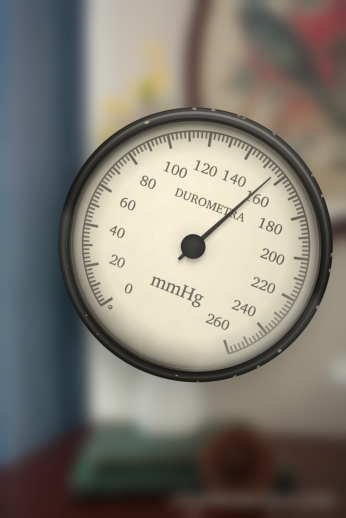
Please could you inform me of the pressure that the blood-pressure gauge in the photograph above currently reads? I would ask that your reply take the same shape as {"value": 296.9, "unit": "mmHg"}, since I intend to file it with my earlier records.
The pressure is {"value": 156, "unit": "mmHg"}
